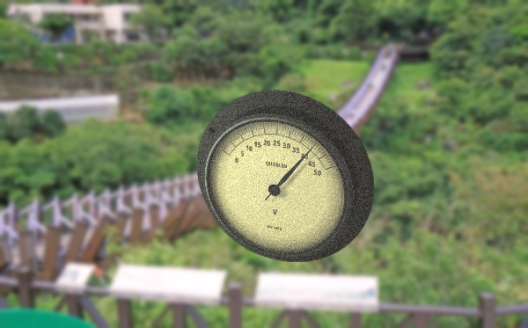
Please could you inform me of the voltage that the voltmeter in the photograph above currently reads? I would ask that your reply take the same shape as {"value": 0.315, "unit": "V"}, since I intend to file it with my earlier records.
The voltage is {"value": 40, "unit": "V"}
